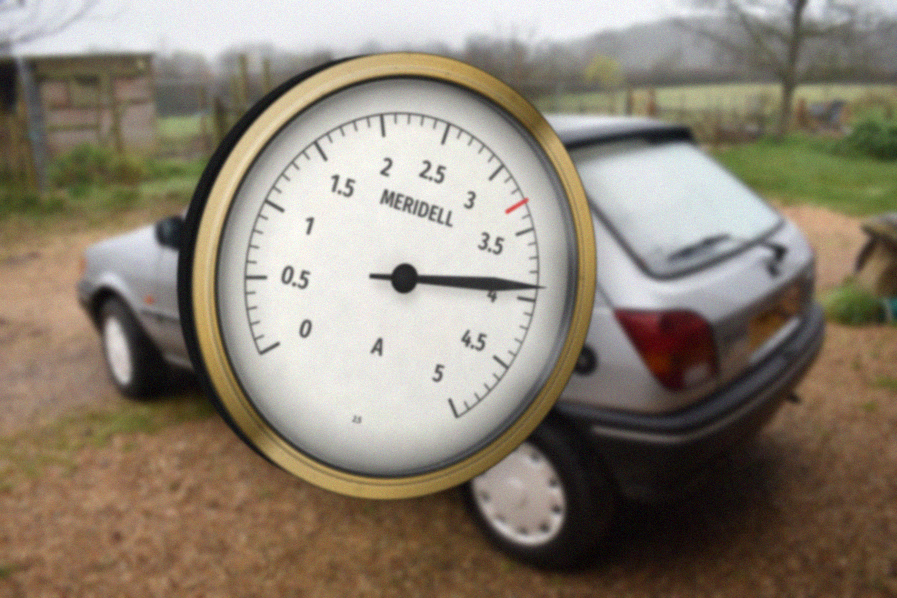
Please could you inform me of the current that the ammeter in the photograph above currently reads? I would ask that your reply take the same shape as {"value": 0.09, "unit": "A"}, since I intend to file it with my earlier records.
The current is {"value": 3.9, "unit": "A"}
